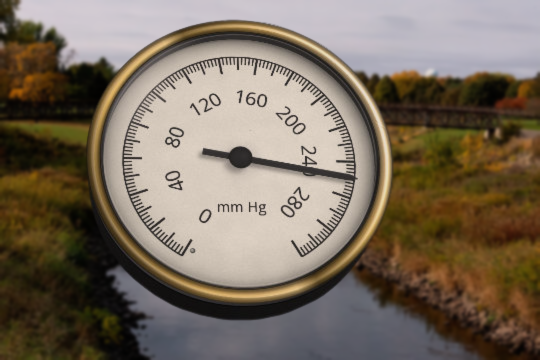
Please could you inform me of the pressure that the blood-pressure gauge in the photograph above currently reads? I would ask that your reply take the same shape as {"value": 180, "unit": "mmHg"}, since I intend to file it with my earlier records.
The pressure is {"value": 250, "unit": "mmHg"}
